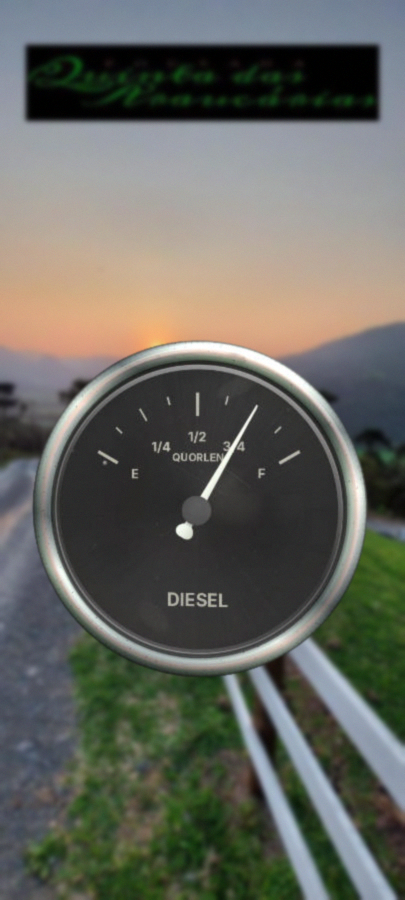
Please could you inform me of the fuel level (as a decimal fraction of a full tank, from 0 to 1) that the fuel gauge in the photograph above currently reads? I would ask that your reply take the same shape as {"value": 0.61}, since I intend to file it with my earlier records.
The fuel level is {"value": 0.75}
